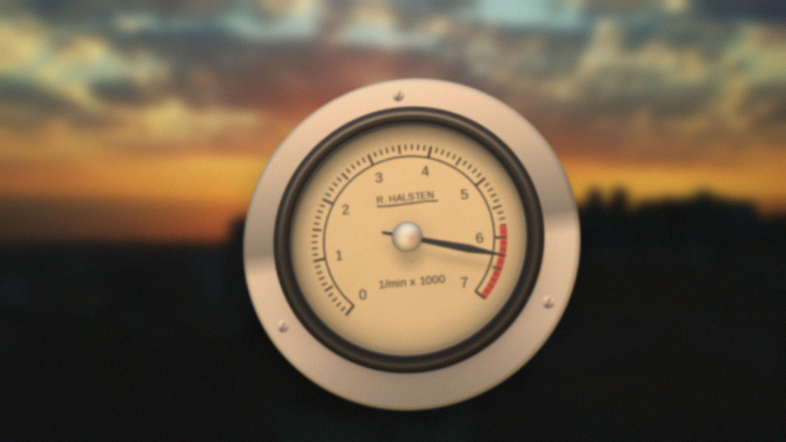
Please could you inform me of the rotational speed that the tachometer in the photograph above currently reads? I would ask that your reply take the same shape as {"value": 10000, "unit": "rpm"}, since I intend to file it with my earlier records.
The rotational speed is {"value": 6300, "unit": "rpm"}
